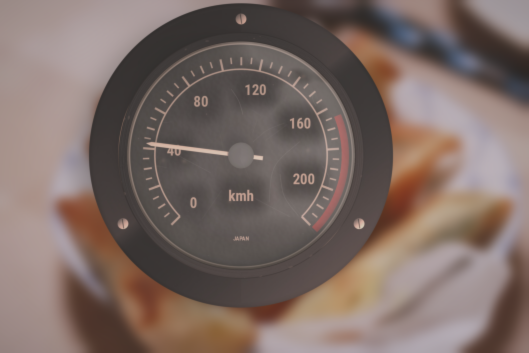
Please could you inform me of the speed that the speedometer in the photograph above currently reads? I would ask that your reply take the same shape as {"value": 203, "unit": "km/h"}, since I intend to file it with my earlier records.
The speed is {"value": 42.5, "unit": "km/h"}
